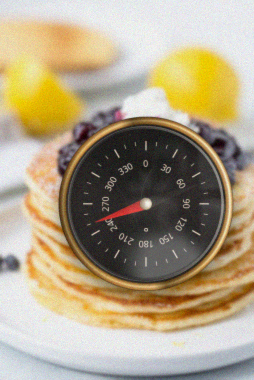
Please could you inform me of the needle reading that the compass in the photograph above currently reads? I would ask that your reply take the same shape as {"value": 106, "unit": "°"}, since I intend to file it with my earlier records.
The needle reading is {"value": 250, "unit": "°"}
